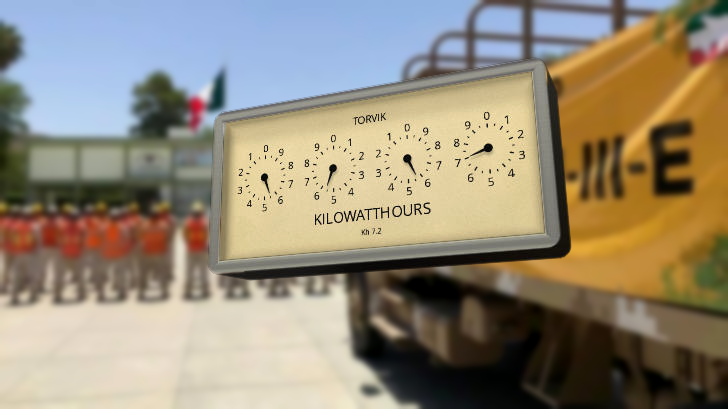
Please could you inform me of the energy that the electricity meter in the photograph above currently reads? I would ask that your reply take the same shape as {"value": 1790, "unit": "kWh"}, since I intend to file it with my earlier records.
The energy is {"value": 5557, "unit": "kWh"}
